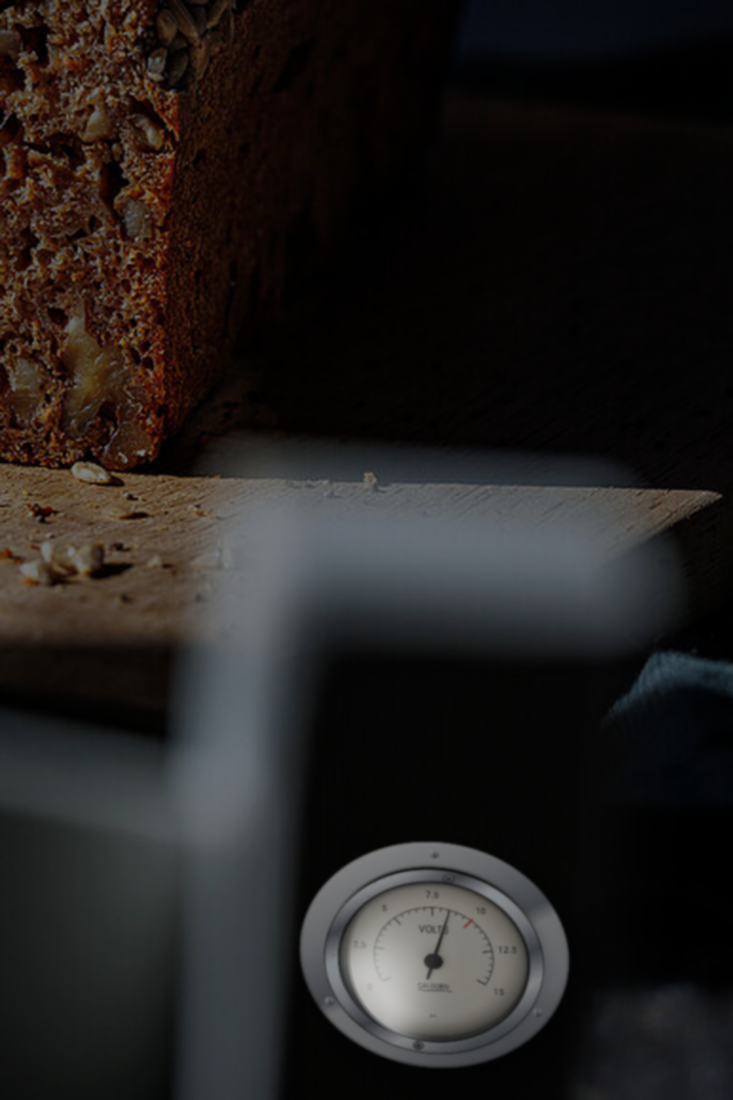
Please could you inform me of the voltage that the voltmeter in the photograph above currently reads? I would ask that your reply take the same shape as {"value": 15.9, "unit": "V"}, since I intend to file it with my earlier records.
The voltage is {"value": 8.5, "unit": "V"}
